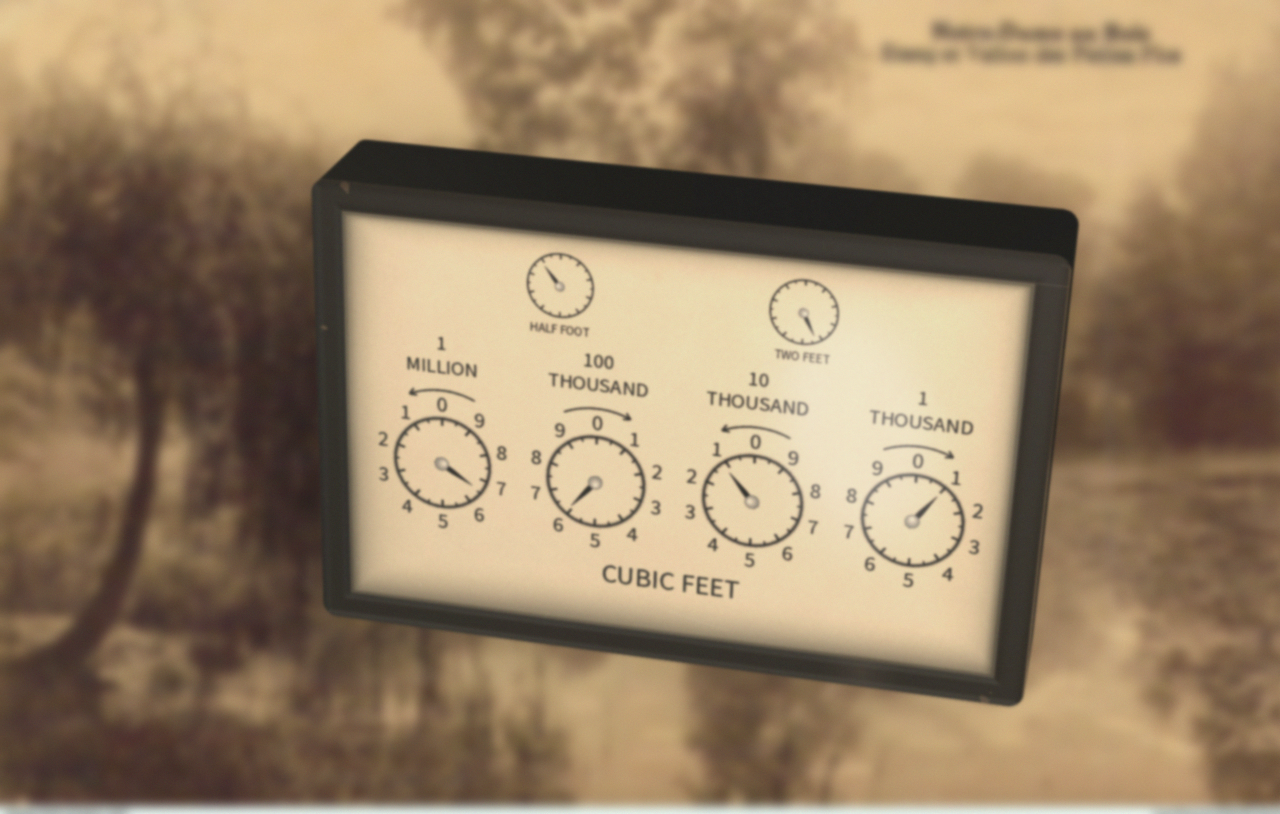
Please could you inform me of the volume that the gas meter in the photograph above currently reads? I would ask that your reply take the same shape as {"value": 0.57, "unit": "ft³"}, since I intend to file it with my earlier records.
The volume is {"value": 661100, "unit": "ft³"}
